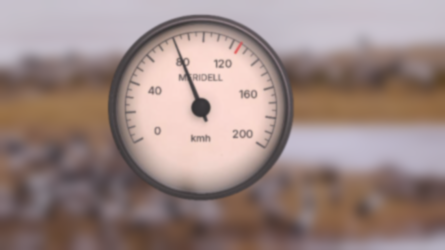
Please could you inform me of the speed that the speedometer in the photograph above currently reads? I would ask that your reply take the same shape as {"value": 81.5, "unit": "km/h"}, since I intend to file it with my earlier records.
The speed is {"value": 80, "unit": "km/h"}
